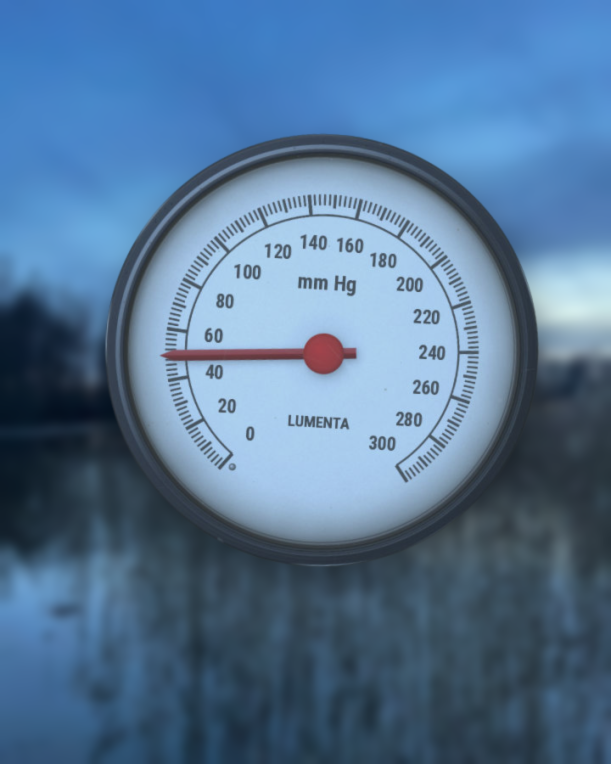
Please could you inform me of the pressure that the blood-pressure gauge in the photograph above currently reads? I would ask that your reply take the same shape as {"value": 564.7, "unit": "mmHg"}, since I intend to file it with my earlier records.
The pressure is {"value": 50, "unit": "mmHg"}
